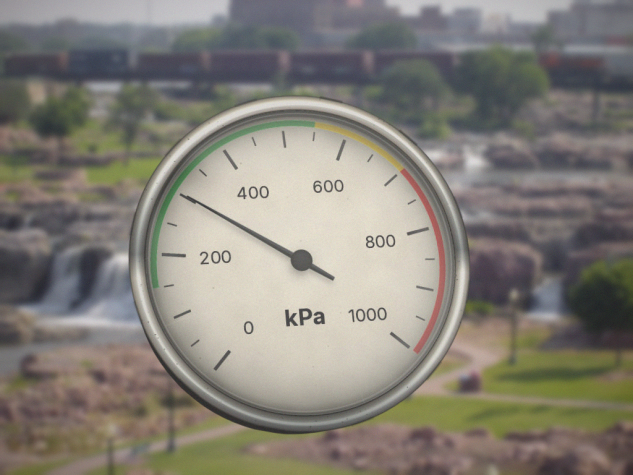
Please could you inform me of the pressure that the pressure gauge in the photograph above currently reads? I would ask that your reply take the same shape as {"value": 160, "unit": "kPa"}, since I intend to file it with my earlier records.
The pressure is {"value": 300, "unit": "kPa"}
